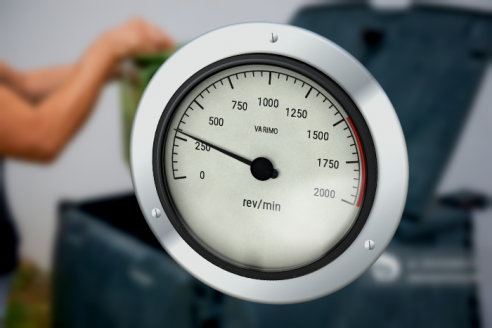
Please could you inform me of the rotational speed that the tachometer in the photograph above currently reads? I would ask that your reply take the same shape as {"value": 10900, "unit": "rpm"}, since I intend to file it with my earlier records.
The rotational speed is {"value": 300, "unit": "rpm"}
